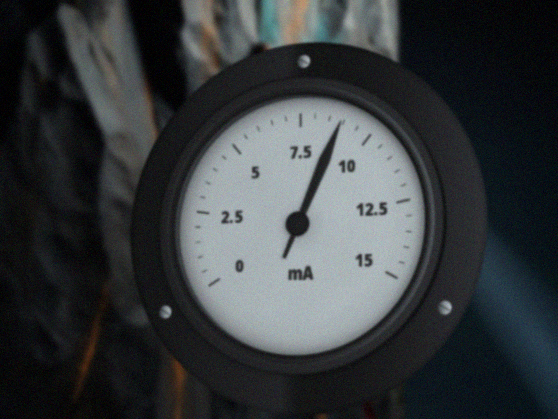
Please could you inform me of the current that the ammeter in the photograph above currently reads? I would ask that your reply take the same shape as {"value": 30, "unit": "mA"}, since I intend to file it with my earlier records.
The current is {"value": 9, "unit": "mA"}
